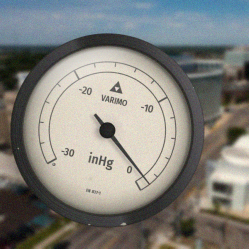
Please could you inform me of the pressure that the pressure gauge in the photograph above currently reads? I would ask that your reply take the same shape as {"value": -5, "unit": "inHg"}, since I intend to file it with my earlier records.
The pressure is {"value": -1, "unit": "inHg"}
